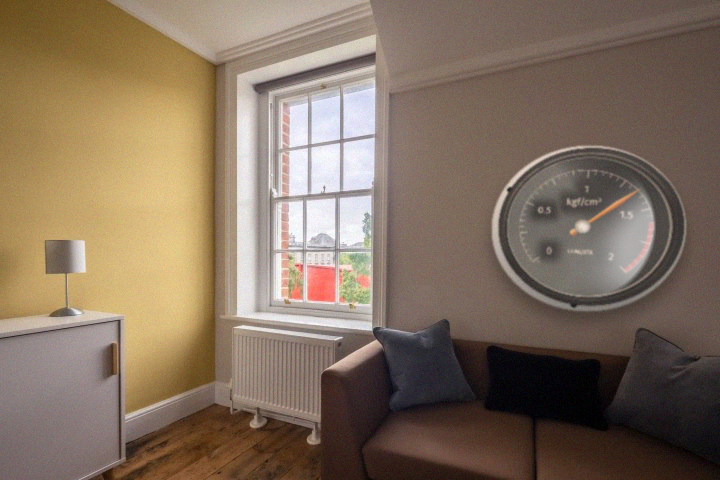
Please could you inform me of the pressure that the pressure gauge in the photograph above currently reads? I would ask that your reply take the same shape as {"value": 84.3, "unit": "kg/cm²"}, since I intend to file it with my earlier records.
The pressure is {"value": 1.35, "unit": "kg/cm²"}
